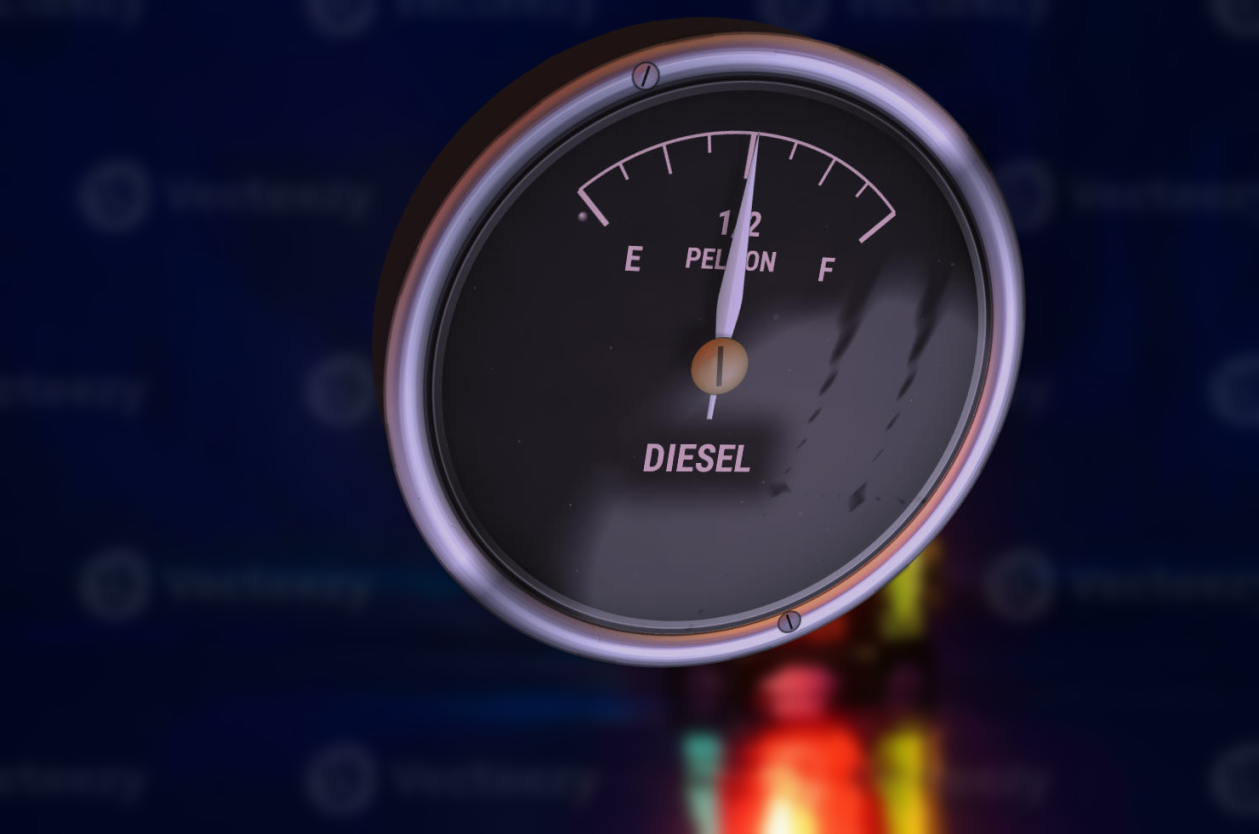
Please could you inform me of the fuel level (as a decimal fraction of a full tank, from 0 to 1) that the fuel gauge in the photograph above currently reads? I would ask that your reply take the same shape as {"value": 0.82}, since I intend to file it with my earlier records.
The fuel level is {"value": 0.5}
